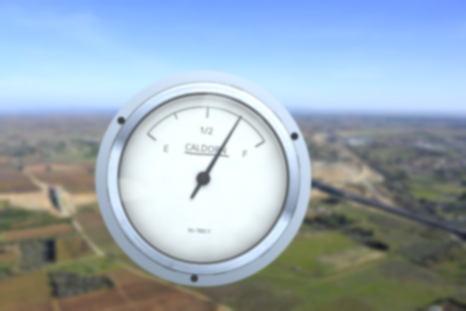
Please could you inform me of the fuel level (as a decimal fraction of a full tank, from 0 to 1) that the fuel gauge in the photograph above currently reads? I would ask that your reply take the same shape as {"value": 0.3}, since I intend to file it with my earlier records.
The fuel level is {"value": 0.75}
